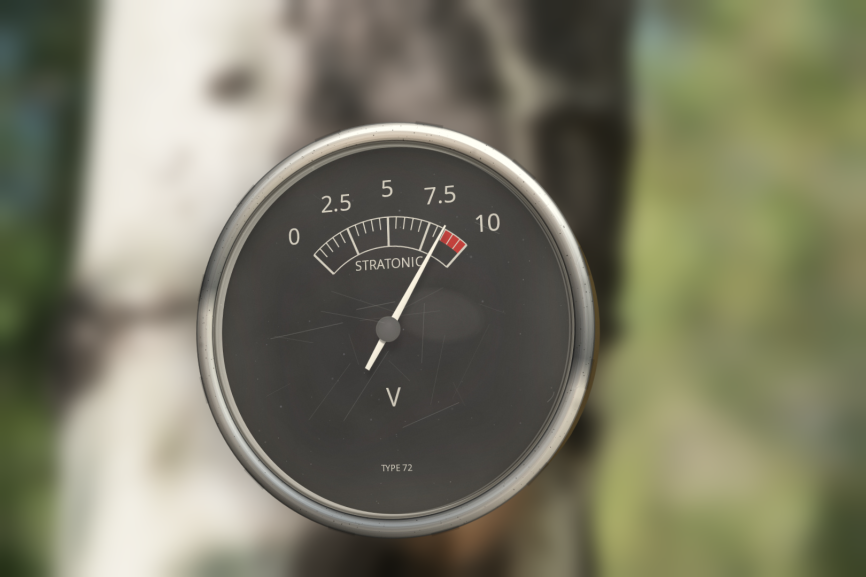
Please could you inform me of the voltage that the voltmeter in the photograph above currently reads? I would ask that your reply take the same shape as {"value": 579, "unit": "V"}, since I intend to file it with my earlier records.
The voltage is {"value": 8.5, "unit": "V"}
